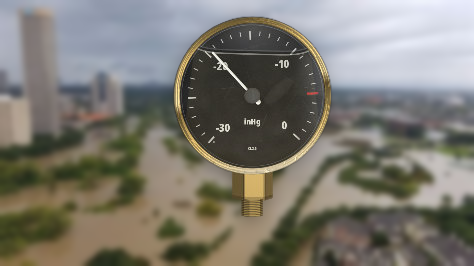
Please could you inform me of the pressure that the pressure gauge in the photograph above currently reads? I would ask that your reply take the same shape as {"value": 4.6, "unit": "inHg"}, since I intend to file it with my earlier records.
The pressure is {"value": -19.5, "unit": "inHg"}
